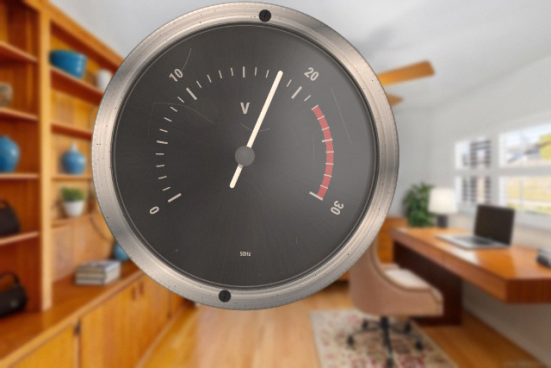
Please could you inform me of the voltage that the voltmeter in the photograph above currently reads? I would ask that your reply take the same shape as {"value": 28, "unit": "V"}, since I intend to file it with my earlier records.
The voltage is {"value": 18, "unit": "V"}
